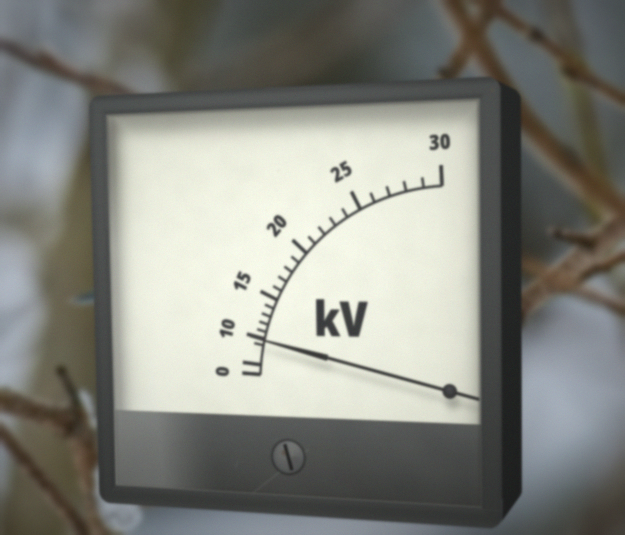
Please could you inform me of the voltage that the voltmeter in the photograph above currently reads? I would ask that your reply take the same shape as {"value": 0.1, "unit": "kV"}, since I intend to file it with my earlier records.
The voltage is {"value": 10, "unit": "kV"}
